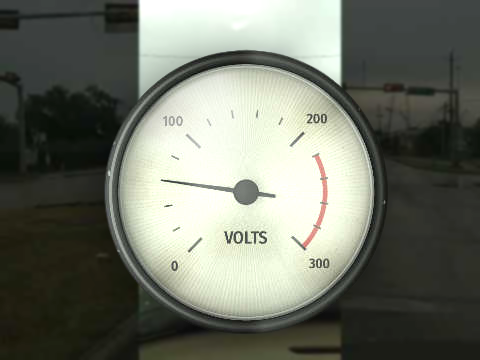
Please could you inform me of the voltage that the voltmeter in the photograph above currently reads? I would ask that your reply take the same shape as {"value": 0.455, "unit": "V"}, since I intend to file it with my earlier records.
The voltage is {"value": 60, "unit": "V"}
